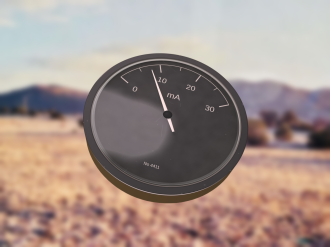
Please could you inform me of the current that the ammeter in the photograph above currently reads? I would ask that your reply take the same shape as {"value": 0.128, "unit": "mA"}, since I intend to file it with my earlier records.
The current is {"value": 7.5, "unit": "mA"}
